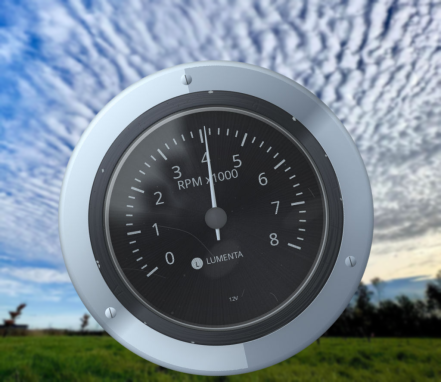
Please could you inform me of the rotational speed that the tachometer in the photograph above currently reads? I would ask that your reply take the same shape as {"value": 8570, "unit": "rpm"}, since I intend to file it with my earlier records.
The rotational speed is {"value": 4100, "unit": "rpm"}
